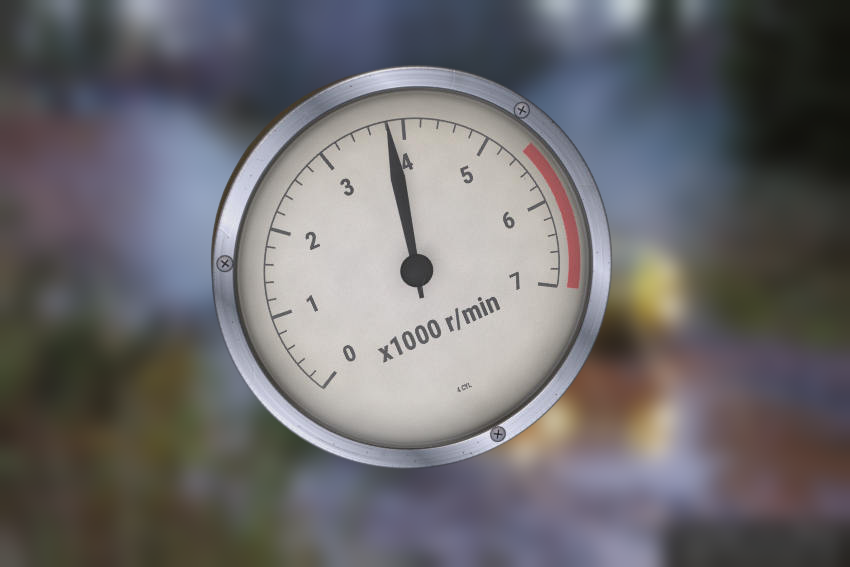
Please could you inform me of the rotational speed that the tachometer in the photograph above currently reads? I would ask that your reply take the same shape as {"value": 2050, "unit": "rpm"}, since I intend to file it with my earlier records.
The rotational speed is {"value": 3800, "unit": "rpm"}
